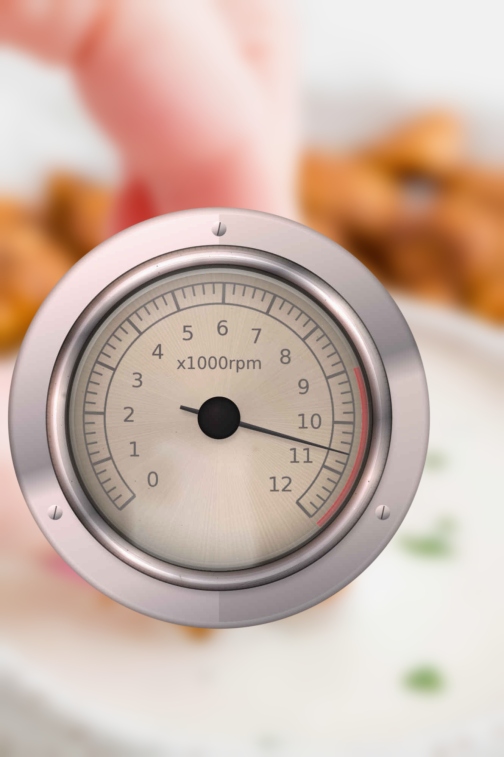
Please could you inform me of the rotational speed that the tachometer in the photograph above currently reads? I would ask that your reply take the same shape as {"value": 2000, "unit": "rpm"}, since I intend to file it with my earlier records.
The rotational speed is {"value": 10600, "unit": "rpm"}
